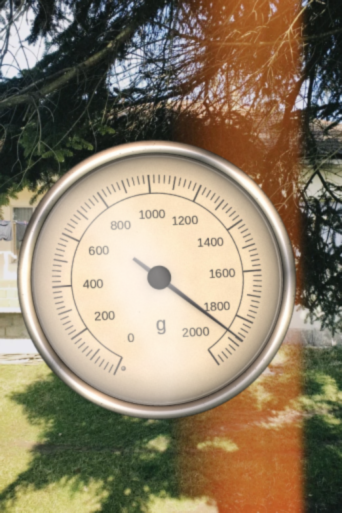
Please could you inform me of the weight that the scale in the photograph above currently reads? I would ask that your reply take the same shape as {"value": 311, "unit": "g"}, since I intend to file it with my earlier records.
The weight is {"value": 1880, "unit": "g"}
